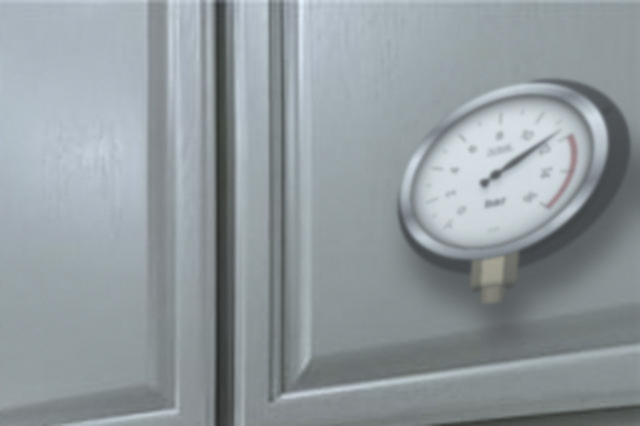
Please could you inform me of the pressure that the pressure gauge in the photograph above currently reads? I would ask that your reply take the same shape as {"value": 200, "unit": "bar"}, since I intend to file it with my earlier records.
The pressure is {"value": 11.5, "unit": "bar"}
